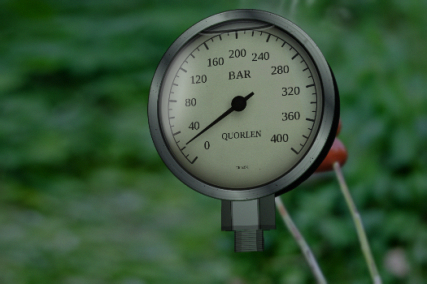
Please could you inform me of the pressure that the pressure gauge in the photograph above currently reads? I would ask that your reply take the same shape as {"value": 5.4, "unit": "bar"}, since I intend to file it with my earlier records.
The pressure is {"value": 20, "unit": "bar"}
